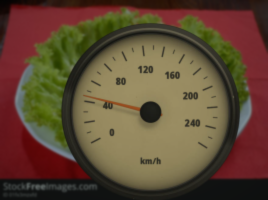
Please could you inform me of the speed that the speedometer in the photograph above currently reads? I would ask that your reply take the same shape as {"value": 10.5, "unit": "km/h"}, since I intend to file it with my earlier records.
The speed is {"value": 45, "unit": "km/h"}
